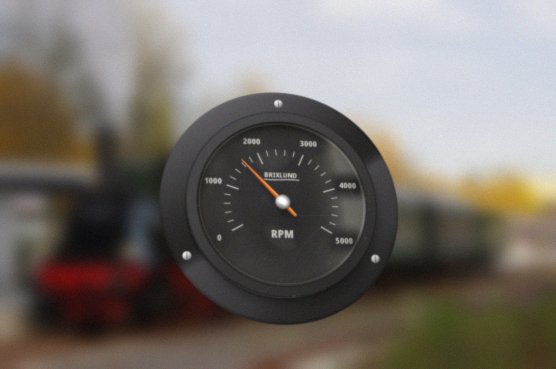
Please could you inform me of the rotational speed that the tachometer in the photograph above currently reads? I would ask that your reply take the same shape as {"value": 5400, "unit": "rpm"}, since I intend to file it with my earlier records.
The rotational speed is {"value": 1600, "unit": "rpm"}
